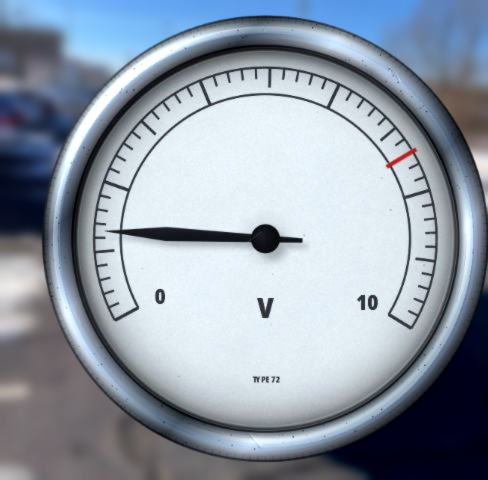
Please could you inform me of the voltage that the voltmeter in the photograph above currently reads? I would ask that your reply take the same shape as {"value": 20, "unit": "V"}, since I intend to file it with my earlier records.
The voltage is {"value": 1.3, "unit": "V"}
